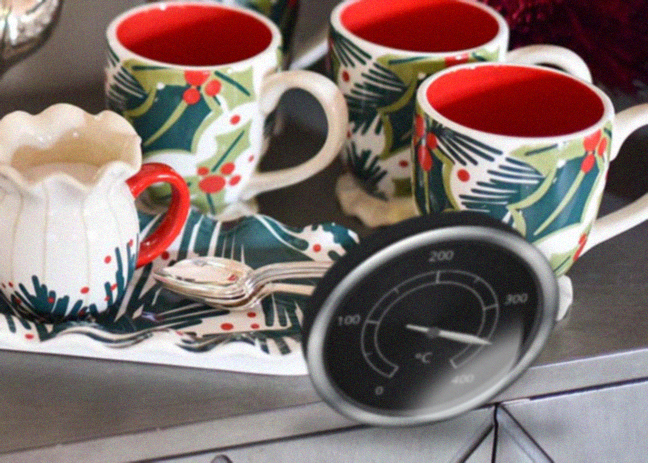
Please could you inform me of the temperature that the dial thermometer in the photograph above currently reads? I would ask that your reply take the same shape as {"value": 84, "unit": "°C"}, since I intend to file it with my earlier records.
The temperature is {"value": 350, "unit": "°C"}
